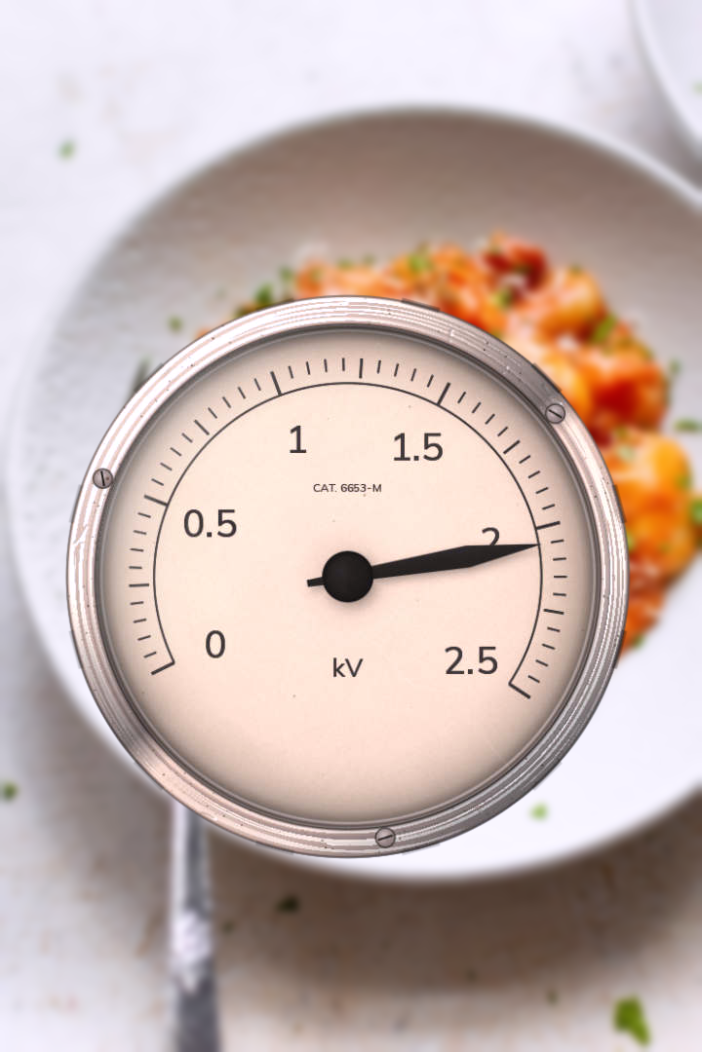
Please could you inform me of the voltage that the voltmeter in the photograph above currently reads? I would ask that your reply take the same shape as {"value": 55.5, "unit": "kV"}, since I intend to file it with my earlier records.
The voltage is {"value": 2.05, "unit": "kV"}
